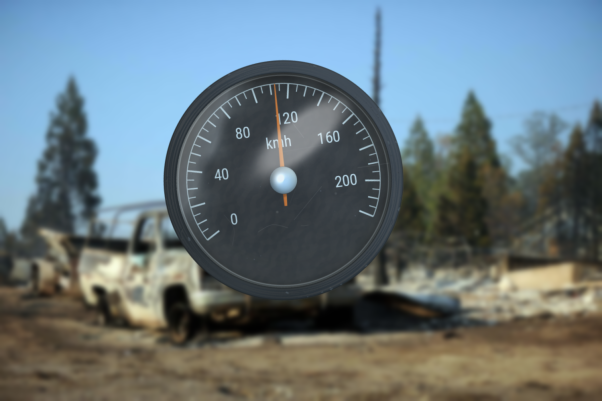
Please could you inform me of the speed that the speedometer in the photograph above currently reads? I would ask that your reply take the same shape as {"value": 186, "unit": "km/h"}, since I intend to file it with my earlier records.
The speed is {"value": 112.5, "unit": "km/h"}
